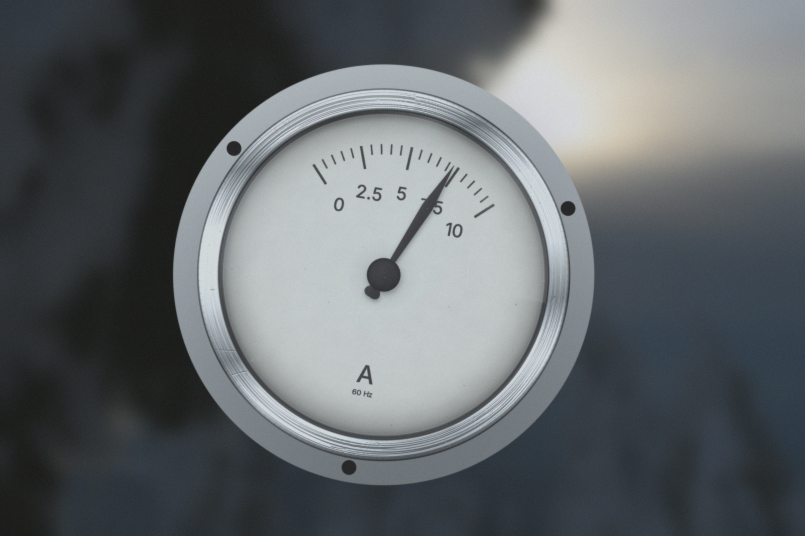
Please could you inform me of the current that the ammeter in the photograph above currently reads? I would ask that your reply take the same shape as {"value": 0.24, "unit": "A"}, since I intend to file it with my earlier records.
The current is {"value": 7.25, "unit": "A"}
